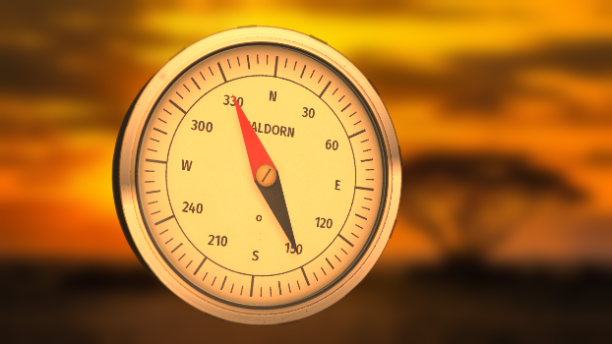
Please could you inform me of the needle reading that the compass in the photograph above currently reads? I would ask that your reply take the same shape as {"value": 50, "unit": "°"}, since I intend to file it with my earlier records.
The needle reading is {"value": 330, "unit": "°"}
